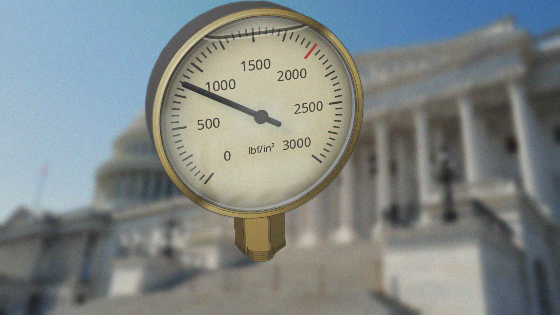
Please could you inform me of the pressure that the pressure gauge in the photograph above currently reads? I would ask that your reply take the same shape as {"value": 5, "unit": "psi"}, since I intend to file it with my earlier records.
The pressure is {"value": 850, "unit": "psi"}
